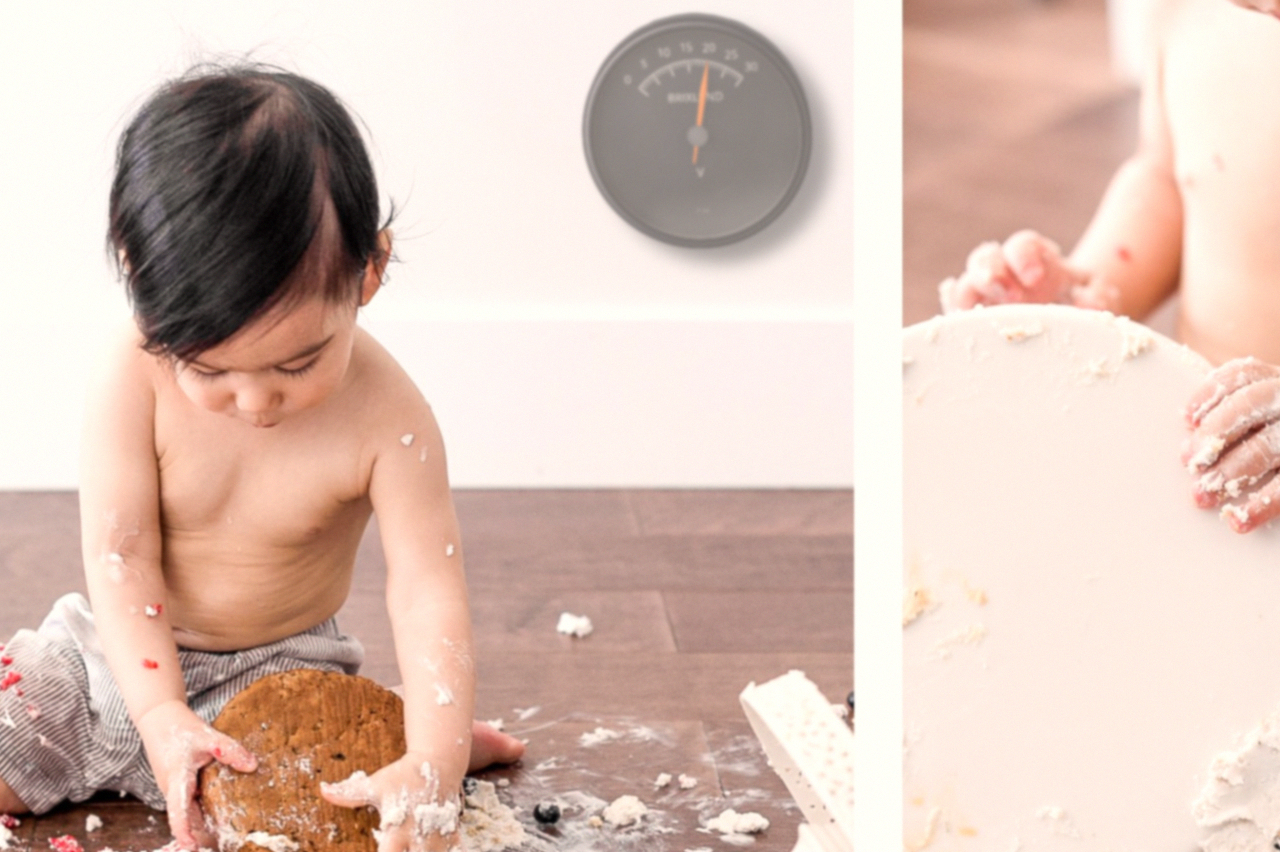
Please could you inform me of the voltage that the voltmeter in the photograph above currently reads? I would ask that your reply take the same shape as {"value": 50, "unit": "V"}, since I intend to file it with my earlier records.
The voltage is {"value": 20, "unit": "V"}
